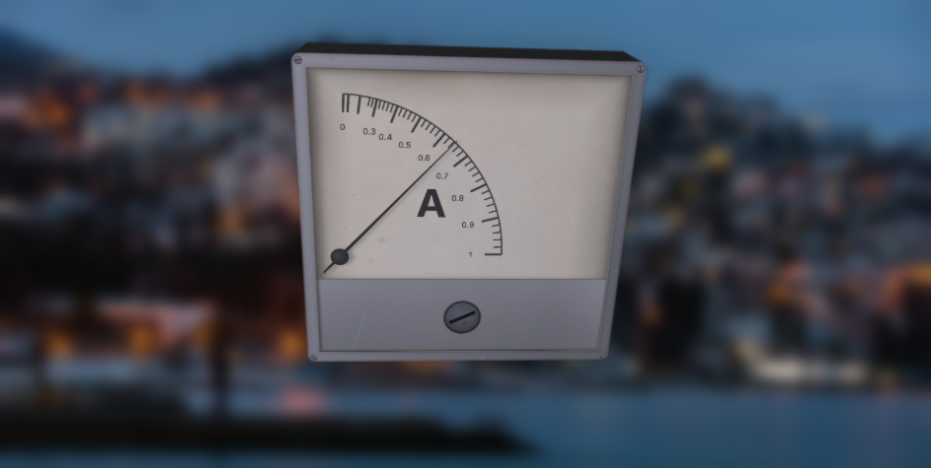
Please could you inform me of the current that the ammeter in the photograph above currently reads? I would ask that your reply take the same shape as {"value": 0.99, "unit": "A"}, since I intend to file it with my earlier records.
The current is {"value": 0.64, "unit": "A"}
